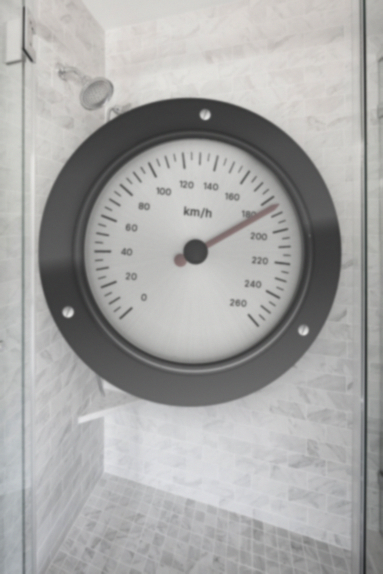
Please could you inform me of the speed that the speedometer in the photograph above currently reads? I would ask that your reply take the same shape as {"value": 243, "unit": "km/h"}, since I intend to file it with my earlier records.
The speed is {"value": 185, "unit": "km/h"}
